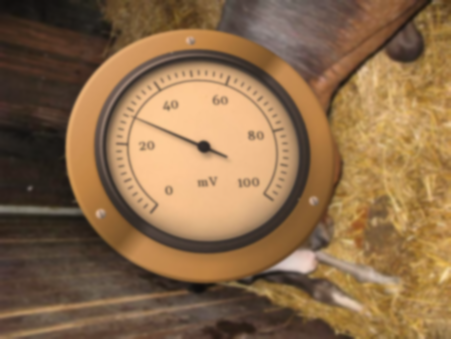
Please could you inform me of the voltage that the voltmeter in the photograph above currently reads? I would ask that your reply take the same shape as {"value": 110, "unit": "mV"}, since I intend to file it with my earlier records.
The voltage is {"value": 28, "unit": "mV"}
